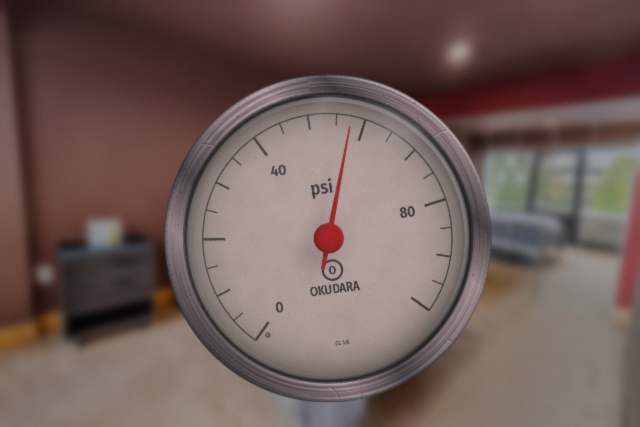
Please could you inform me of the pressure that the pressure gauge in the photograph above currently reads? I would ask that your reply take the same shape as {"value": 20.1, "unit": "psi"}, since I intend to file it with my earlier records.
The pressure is {"value": 57.5, "unit": "psi"}
